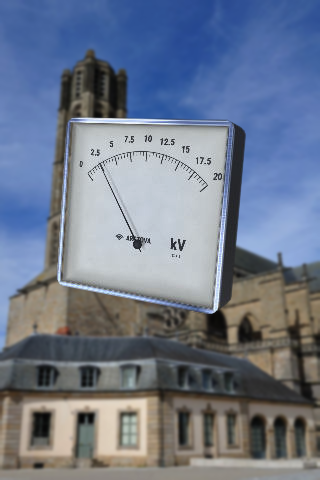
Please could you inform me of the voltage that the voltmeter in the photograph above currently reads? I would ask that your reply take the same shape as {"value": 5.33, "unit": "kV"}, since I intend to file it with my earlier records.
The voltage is {"value": 2.5, "unit": "kV"}
